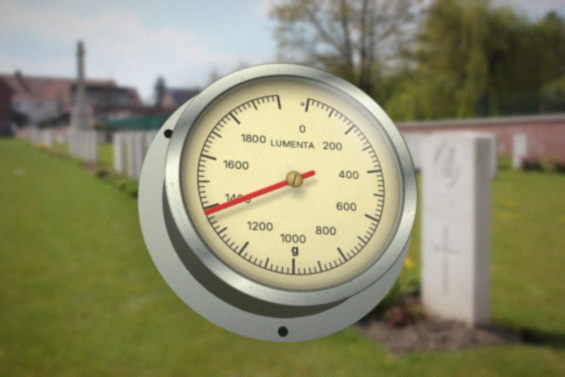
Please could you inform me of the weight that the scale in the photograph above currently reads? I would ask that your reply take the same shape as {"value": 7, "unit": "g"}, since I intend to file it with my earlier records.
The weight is {"value": 1380, "unit": "g"}
